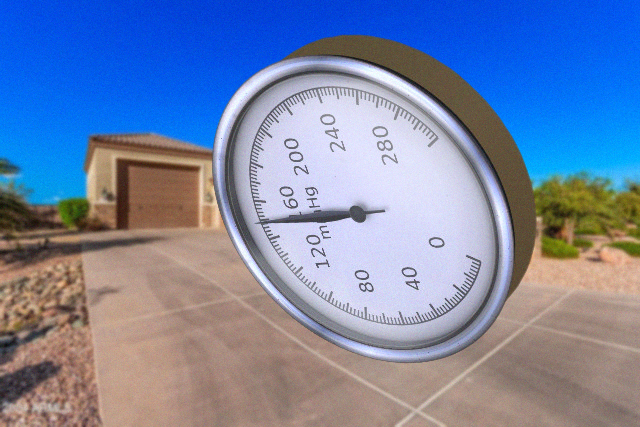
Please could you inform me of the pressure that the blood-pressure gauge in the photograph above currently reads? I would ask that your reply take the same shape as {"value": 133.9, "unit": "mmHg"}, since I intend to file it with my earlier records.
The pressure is {"value": 150, "unit": "mmHg"}
